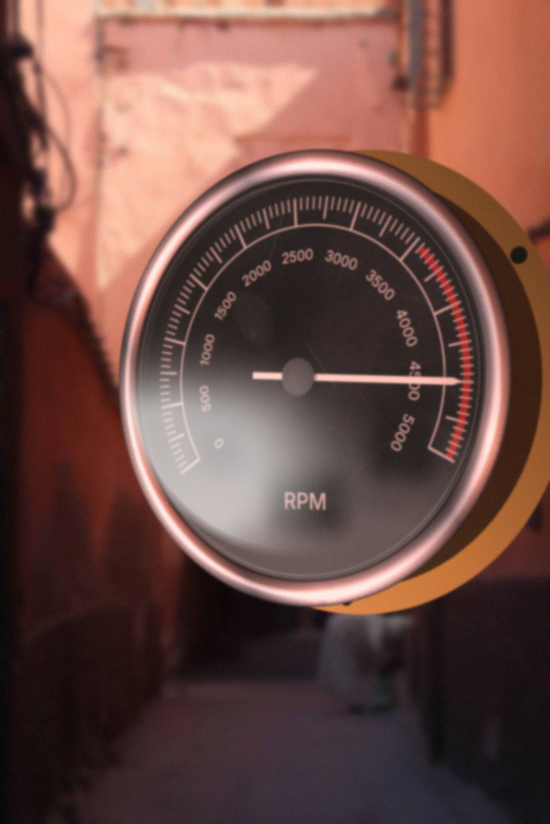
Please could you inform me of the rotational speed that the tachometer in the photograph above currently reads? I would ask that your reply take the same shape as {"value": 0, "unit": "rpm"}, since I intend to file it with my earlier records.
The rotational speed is {"value": 4500, "unit": "rpm"}
